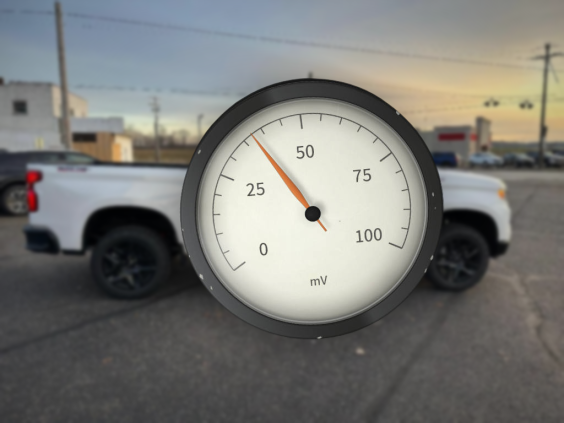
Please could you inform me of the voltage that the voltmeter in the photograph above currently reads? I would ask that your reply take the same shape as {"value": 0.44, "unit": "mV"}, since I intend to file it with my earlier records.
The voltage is {"value": 37.5, "unit": "mV"}
